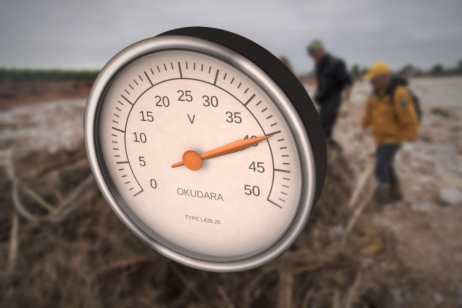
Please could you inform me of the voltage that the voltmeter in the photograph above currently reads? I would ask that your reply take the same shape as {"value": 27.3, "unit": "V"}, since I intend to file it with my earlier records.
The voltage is {"value": 40, "unit": "V"}
